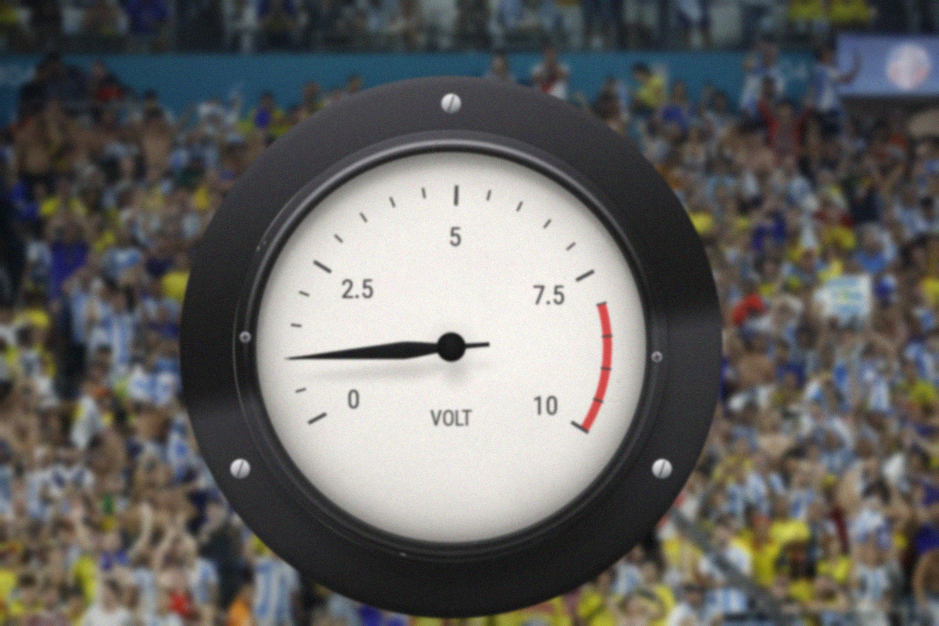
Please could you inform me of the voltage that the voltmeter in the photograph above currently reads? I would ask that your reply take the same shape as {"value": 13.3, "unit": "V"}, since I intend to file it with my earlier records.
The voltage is {"value": 1, "unit": "V"}
